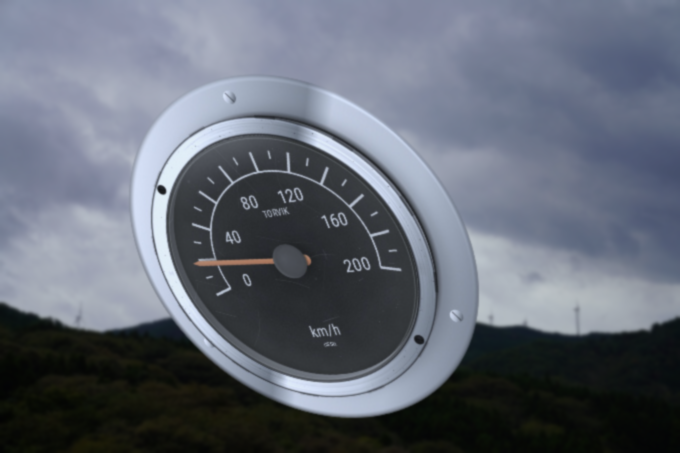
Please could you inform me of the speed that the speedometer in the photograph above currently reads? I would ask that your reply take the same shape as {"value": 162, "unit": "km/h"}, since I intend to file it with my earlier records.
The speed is {"value": 20, "unit": "km/h"}
